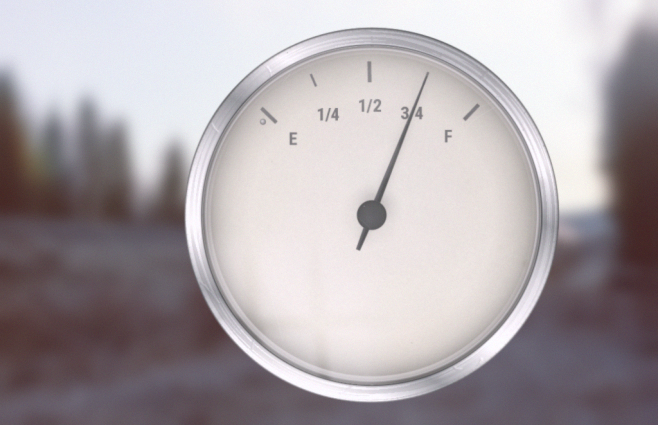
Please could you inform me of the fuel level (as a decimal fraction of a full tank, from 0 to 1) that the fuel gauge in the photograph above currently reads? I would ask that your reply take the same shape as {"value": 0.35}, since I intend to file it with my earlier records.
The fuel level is {"value": 0.75}
